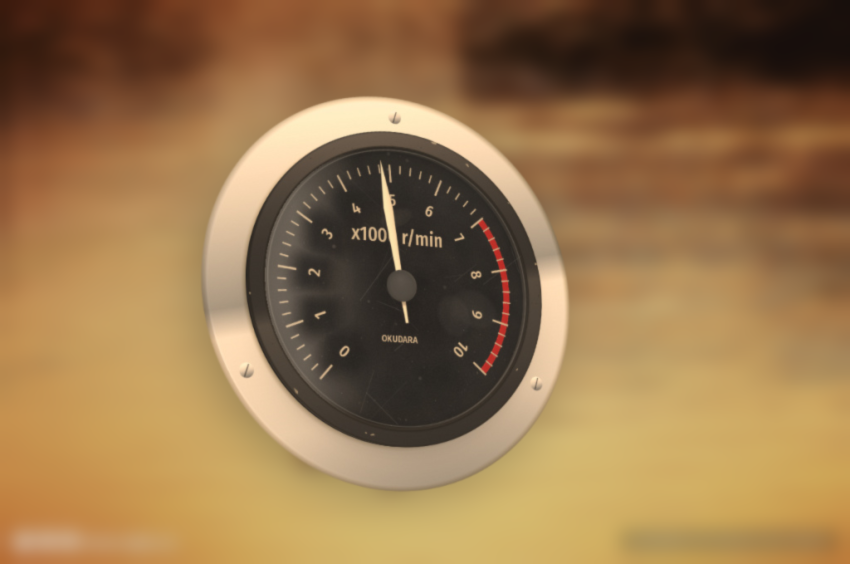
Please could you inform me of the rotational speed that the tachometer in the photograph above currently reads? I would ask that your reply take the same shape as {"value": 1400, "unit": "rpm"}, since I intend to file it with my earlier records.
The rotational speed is {"value": 4800, "unit": "rpm"}
